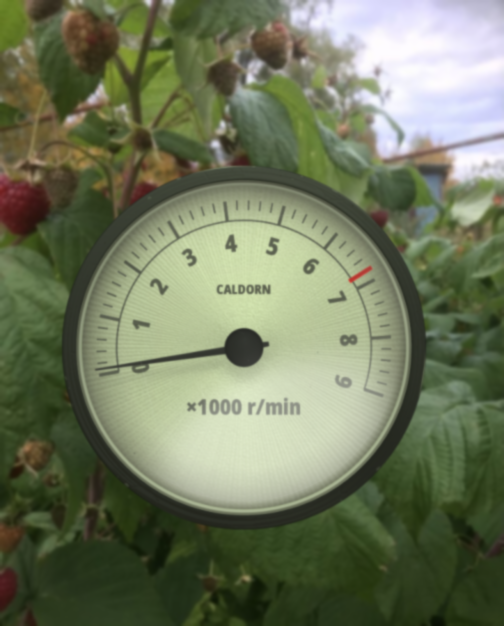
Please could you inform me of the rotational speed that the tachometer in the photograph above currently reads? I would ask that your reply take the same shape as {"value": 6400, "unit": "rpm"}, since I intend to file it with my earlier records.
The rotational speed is {"value": 100, "unit": "rpm"}
